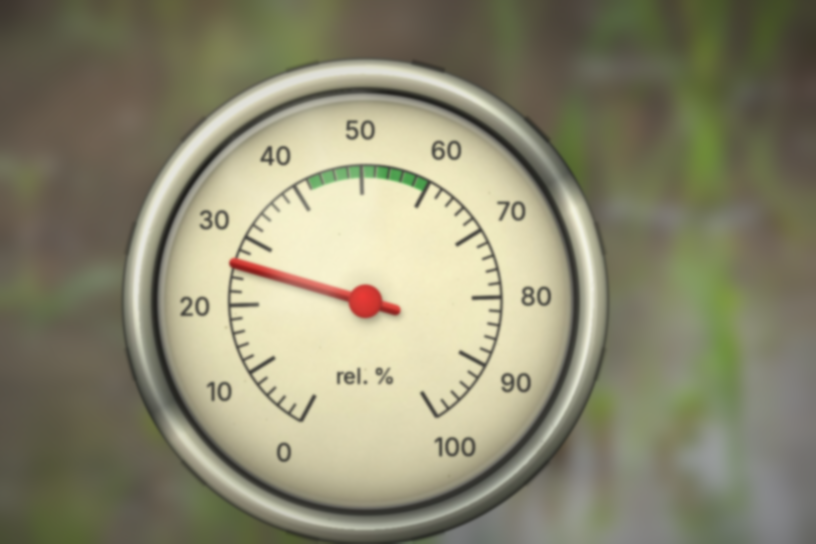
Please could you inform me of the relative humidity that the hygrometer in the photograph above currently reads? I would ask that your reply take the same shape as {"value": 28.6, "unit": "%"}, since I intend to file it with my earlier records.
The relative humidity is {"value": 26, "unit": "%"}
